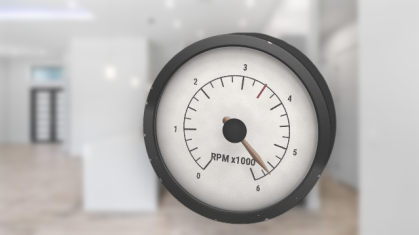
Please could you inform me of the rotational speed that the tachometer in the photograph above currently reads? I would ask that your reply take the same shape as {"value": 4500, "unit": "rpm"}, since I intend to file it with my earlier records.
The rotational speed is {"value": 5625, "unit": "rpm"}
